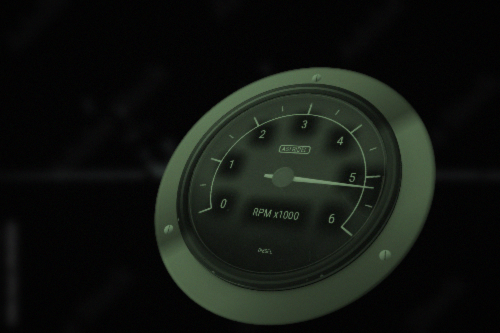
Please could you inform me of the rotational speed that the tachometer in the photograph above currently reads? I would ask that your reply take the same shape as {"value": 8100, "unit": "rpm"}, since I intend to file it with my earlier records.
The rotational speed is {"value": 5250, "unit": "rpm"}
